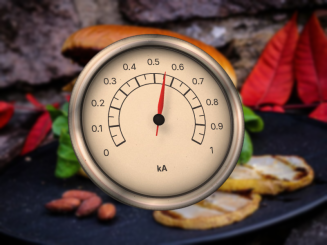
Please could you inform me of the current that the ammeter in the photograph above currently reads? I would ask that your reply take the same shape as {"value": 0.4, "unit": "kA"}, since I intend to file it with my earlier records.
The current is {"value": 0.55, "unit": "kA"}
